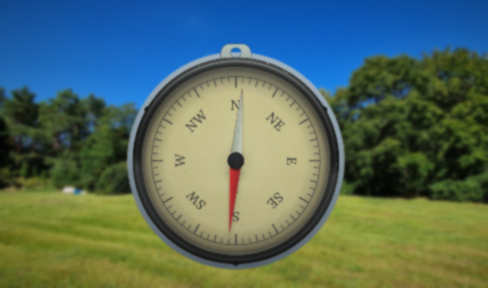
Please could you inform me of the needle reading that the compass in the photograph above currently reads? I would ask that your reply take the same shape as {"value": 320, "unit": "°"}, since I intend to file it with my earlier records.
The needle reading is {"value": 185, "unit": "°"}
